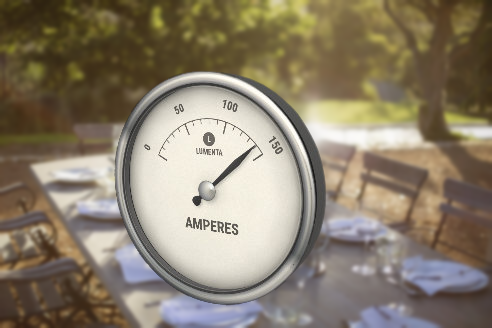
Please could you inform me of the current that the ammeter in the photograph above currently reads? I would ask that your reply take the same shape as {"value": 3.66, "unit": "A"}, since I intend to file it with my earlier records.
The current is {"value": 140, "unit": "A"}
